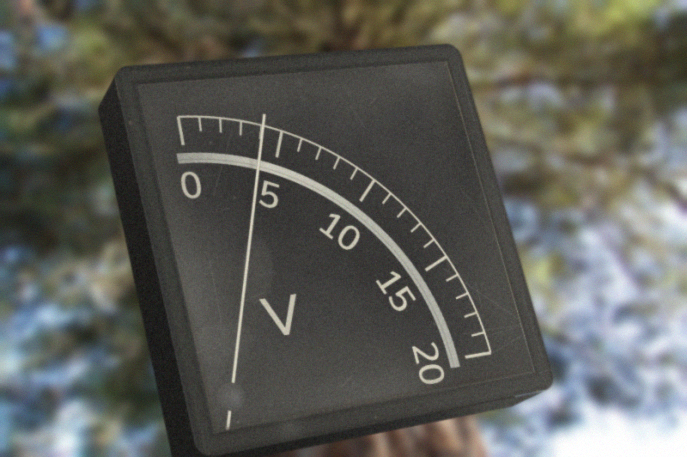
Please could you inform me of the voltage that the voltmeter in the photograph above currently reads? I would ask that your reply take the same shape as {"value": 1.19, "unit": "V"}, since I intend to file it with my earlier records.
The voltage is {"value": 4, "unit": "V"}
